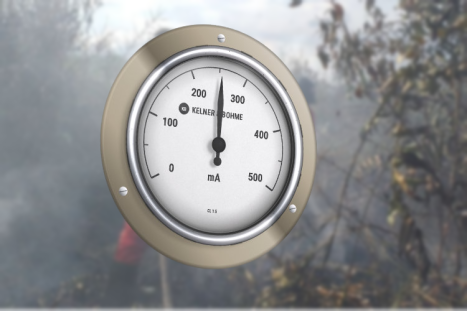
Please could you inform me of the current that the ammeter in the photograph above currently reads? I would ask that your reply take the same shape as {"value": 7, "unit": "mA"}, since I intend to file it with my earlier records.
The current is {"value": 250, "unit": "mA"}
